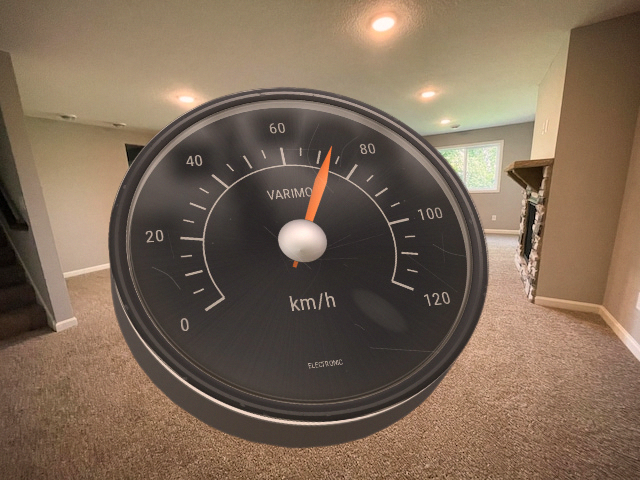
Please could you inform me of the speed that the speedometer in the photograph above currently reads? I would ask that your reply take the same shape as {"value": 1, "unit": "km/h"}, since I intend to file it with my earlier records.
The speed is {"value": 72.5, "unit": "km/h"}
